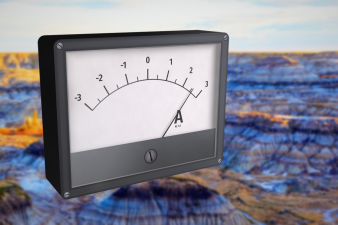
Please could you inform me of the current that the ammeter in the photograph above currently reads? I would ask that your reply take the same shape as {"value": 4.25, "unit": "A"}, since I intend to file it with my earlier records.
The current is {"value": 2.5, "unit": "A"}
